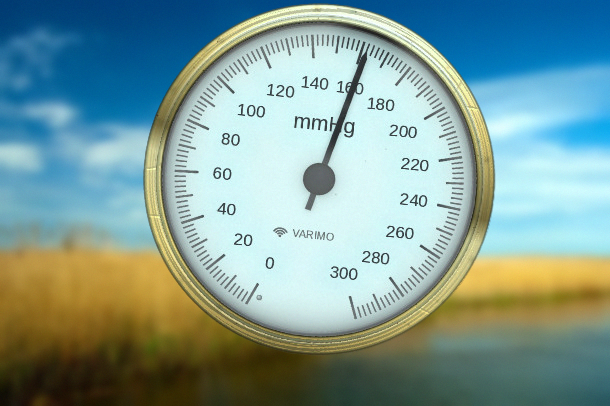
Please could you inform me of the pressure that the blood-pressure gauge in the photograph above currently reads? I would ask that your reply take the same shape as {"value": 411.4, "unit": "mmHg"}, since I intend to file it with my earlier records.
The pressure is {"value": 162, "unit": "mmHg"}
